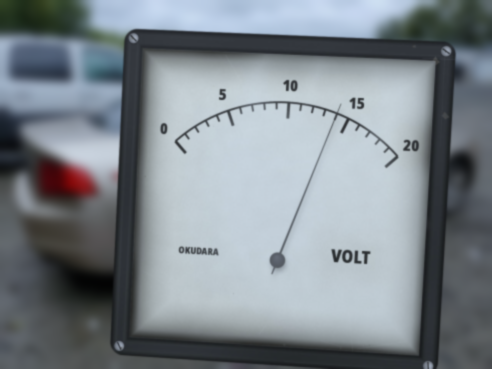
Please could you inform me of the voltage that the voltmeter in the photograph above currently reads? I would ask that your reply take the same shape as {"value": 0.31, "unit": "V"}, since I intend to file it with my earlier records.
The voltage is {"value": 14, "unit": "V"}
